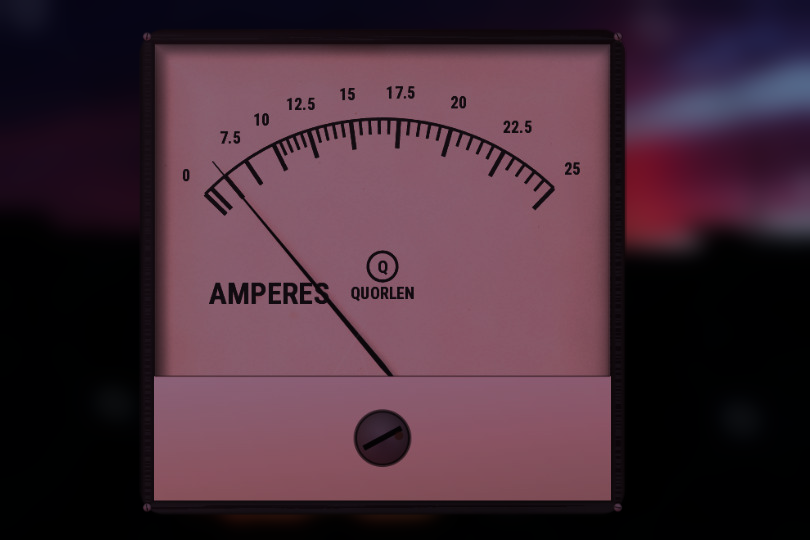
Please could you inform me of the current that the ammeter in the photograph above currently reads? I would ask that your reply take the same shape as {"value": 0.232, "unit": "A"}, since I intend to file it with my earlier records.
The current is {"value": 5, "unit": "A"}
